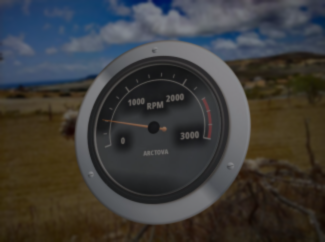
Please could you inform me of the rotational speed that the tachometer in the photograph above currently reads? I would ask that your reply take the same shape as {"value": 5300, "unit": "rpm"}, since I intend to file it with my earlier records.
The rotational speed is {"value": 400, "unit": "rpm"}
